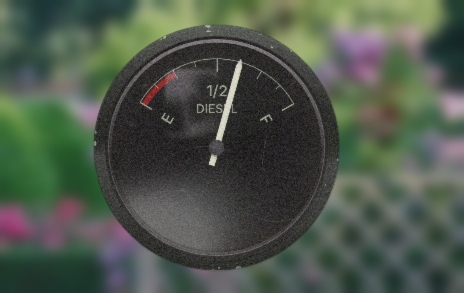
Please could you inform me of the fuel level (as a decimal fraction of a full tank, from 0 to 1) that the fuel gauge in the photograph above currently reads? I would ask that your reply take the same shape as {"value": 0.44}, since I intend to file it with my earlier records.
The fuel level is {"value": 0.625}
